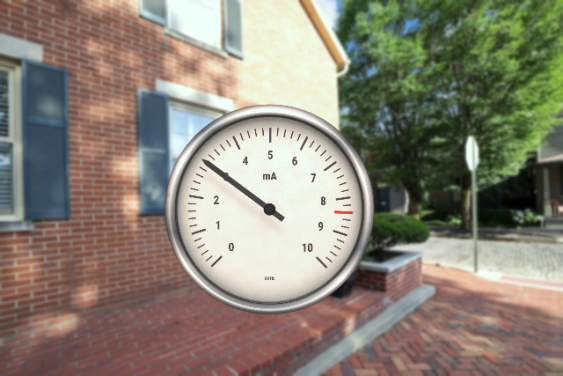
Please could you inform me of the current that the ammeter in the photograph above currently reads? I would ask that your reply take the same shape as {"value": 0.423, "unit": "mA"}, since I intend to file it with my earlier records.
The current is {"value": 3, "unit": "mA"}
